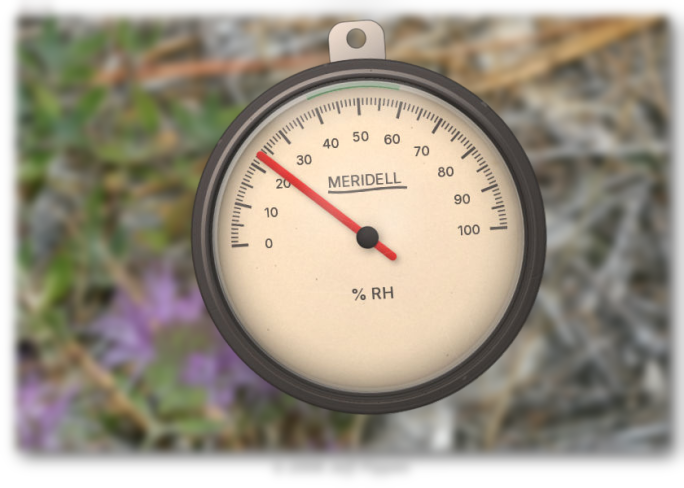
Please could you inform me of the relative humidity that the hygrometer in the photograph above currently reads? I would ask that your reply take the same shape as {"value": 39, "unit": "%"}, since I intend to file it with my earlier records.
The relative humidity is {"value": 23, "unit": "%"}
